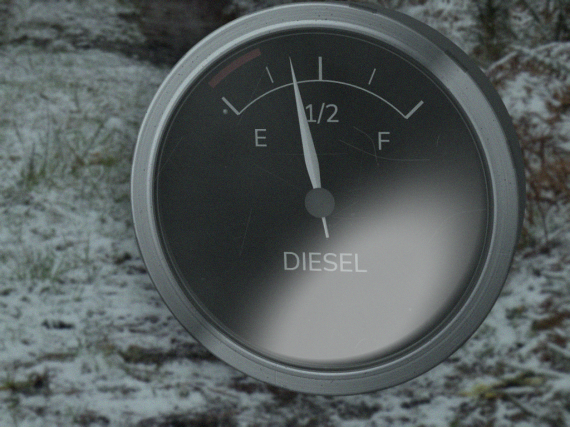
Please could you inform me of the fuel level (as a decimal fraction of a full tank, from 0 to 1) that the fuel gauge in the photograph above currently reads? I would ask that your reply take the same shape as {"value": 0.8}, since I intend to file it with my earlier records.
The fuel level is {"value": 0.375}
